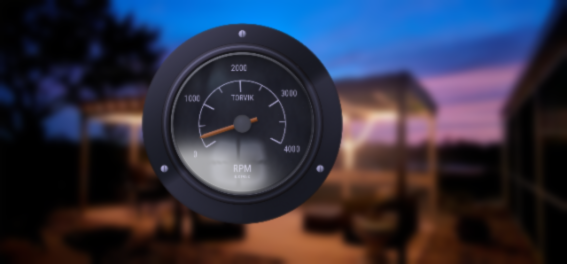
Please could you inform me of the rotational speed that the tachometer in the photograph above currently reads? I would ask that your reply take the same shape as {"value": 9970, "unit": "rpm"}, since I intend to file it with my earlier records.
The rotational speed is {"value": 250, "unit": "rpm"}
